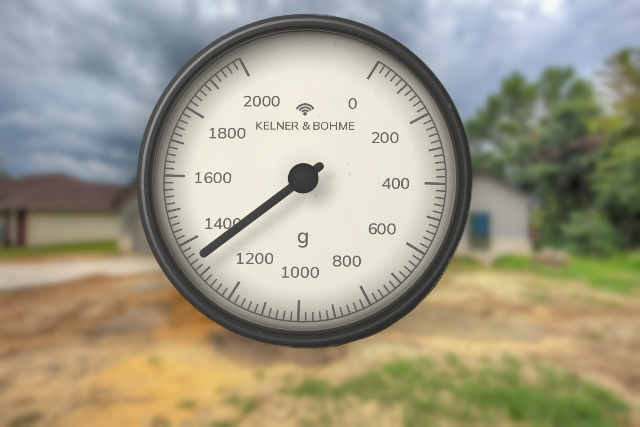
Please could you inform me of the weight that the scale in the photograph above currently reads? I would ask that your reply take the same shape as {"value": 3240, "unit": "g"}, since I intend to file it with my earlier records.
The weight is {"value": 1340, "unit": "g"}
